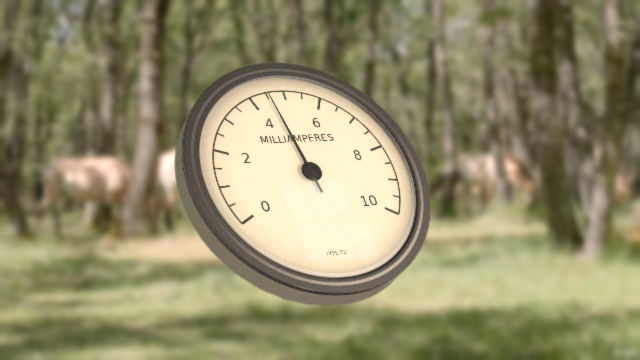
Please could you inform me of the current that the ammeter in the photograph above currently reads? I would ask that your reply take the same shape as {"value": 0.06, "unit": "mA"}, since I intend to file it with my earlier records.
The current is {"value": 4.5, "unit": "mA"}
